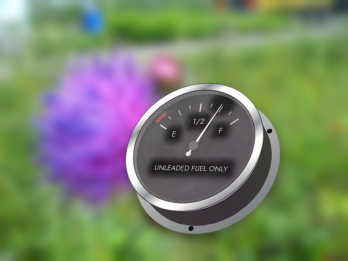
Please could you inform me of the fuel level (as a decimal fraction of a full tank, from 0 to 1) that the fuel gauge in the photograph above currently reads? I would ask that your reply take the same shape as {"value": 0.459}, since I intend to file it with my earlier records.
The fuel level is {"value": 0.75}
